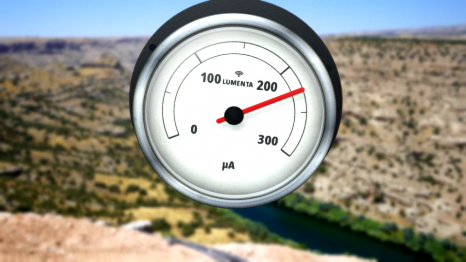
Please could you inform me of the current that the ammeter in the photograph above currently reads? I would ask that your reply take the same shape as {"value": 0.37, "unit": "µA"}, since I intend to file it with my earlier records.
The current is {"value": 225, "unit": "µA"}
